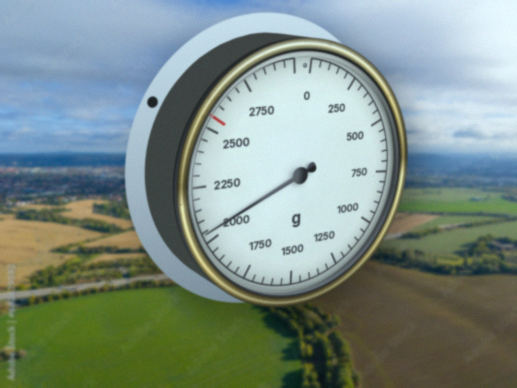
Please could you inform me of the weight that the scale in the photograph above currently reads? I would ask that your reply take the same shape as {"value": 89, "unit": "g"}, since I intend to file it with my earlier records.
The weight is {"value": 2050, "unit": "g"}
